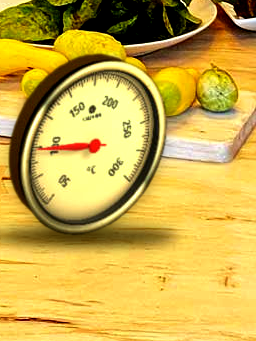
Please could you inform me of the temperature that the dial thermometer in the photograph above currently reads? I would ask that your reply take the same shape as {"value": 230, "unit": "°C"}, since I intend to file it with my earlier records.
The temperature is {"value": 100, "unit": "°C"}
